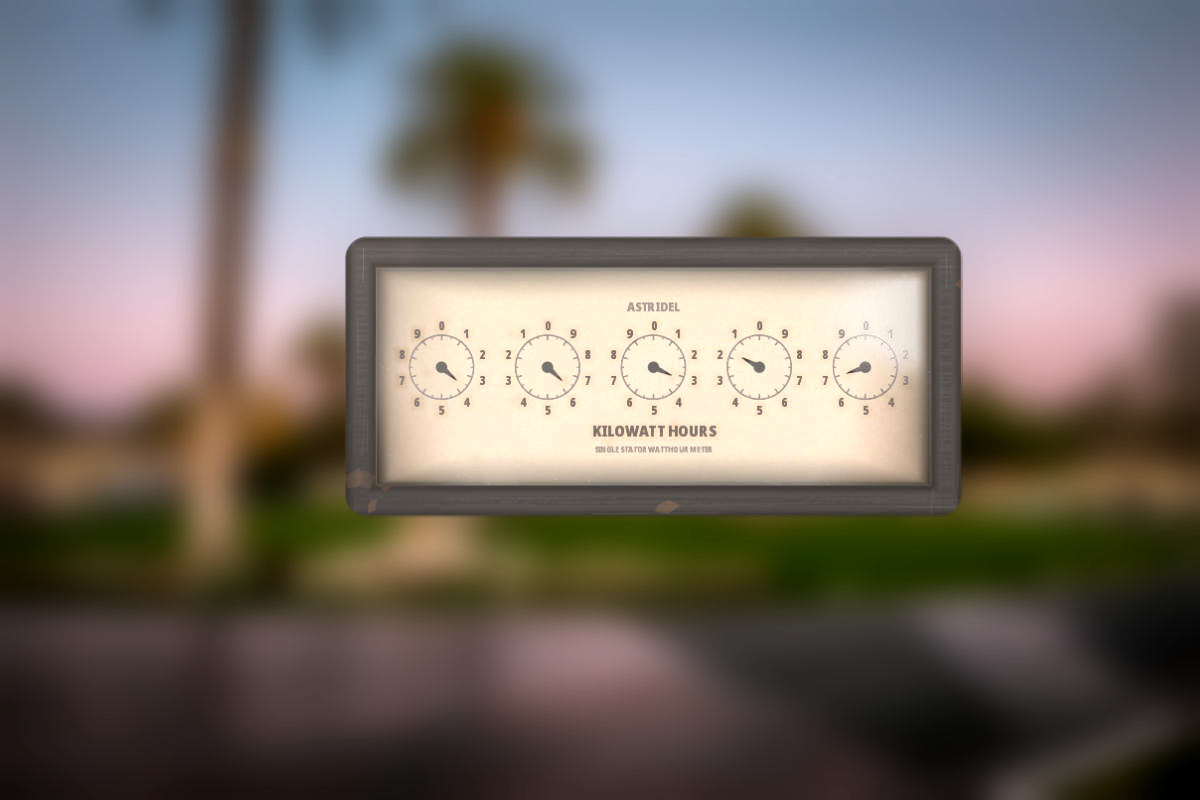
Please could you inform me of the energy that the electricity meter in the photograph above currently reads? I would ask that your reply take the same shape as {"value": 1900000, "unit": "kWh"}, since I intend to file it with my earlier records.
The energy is {"value": 36317, "unit": "kWh"}
